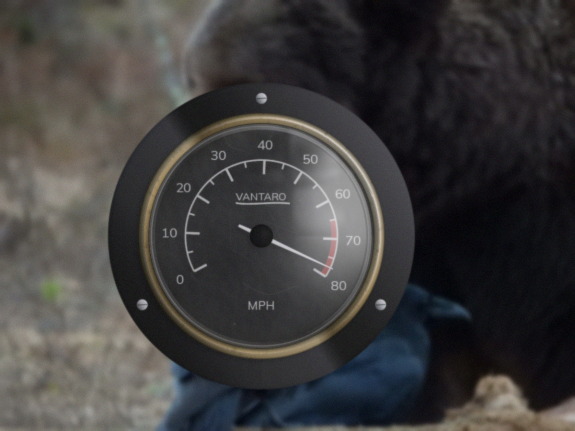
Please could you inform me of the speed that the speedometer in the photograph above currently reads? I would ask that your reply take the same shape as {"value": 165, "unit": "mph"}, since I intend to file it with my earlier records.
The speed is {"value": 77.5, "unit": "mph"}
